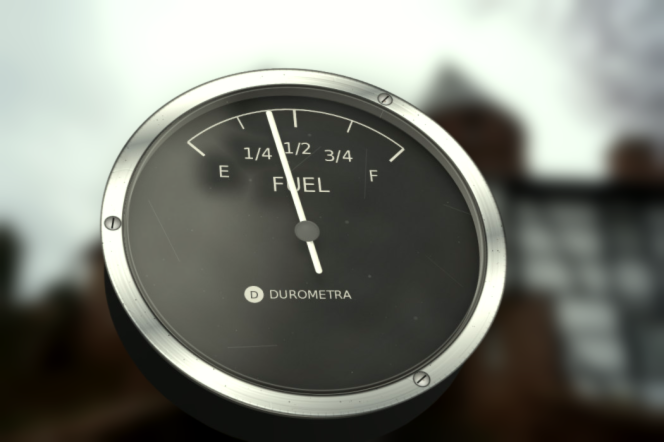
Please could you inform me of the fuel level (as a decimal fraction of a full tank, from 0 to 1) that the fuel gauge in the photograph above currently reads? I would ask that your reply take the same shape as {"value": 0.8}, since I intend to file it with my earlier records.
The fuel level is {"value": 0.375}
